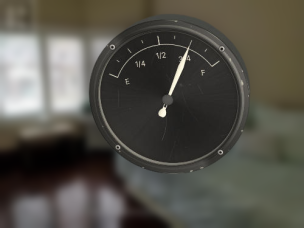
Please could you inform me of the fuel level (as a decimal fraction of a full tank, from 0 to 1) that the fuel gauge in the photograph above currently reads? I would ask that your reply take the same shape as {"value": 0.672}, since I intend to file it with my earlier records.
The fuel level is {"value": 0.75}
